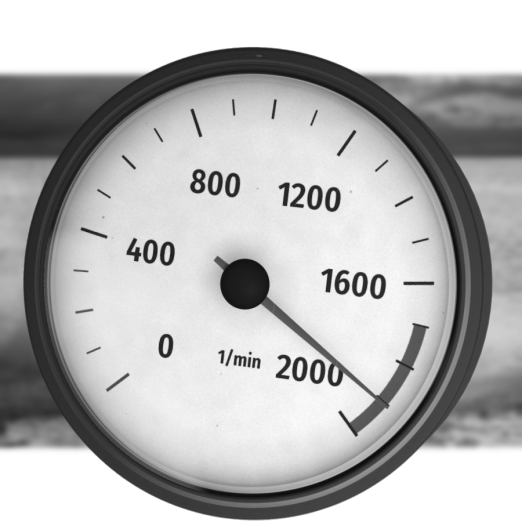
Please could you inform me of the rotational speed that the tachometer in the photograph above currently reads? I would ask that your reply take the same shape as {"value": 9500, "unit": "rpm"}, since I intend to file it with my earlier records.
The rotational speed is {"value": 1900, "unit": "rpm"}
